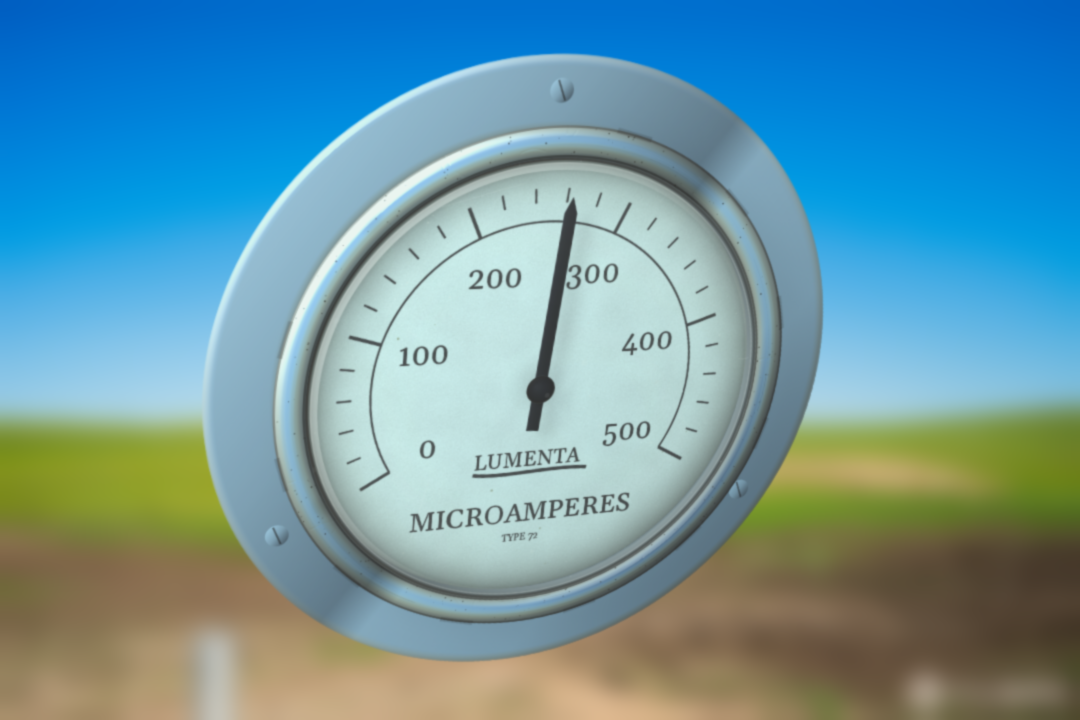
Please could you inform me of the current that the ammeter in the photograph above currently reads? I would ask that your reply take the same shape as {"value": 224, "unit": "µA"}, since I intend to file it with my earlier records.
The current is {"value": 260, "unit": "µA"}
